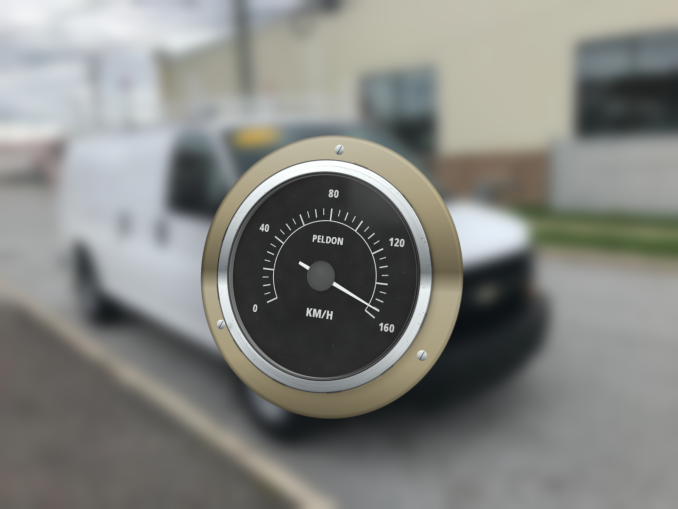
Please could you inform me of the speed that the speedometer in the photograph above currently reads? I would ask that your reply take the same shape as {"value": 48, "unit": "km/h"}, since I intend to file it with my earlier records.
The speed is {"value": 155, "unit": "km/h"}
